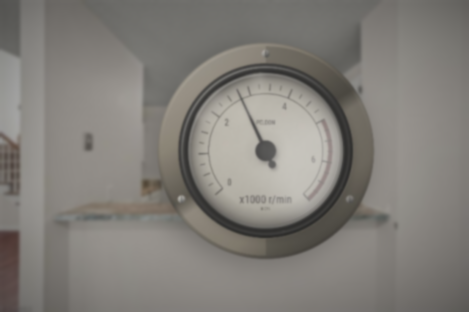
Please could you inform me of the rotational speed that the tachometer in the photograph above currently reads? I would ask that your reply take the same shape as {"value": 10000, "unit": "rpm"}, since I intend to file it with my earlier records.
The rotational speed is {"value": 2750, "unit": "rpm"}
